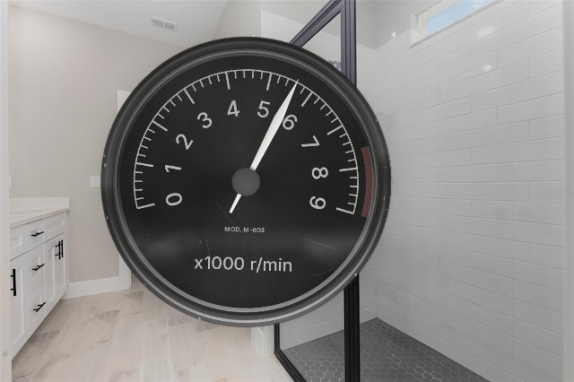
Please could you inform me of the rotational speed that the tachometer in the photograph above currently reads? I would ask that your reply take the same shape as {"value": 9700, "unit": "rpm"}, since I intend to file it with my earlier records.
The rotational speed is {"value": 5600, "unit": "rpm"}
